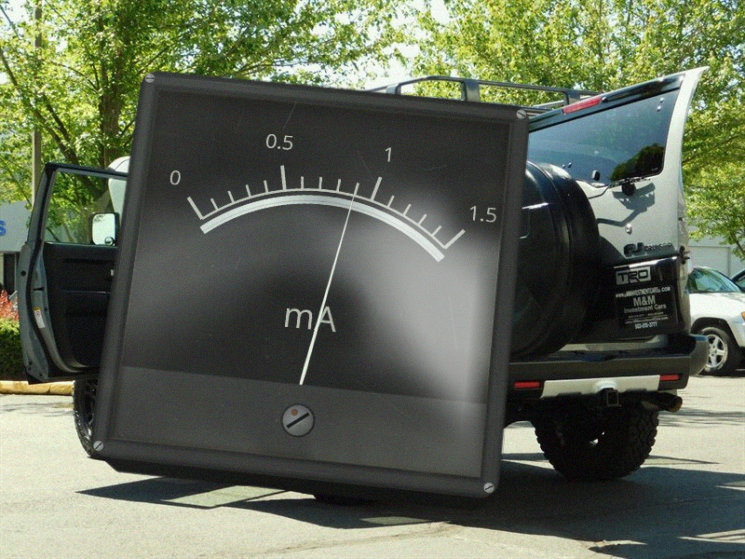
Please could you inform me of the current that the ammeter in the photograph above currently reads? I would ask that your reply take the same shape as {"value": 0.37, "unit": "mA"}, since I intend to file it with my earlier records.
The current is {"value": 0.9, "unit": "mA"}
